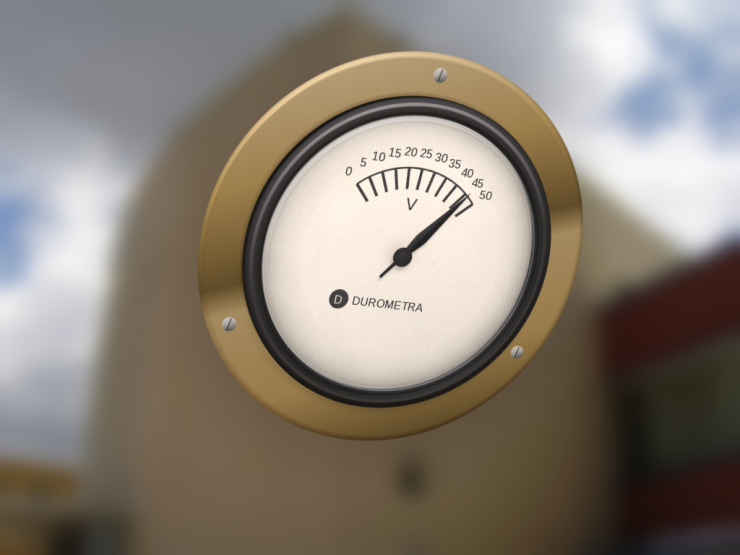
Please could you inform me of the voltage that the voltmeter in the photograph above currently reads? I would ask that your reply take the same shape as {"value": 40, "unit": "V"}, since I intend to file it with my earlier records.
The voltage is {"value": 45, "unit": "V"}
